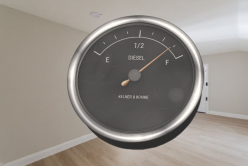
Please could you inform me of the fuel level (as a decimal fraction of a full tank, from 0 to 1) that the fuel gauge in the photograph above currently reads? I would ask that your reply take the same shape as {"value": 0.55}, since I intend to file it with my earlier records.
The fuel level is {"value": 0.875}
